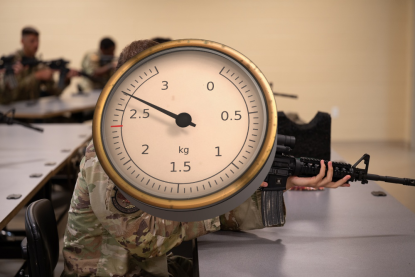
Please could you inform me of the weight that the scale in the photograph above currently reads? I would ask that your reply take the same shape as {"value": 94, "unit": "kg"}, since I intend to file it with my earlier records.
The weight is {"value": 2.65, "unit": "kg"}
